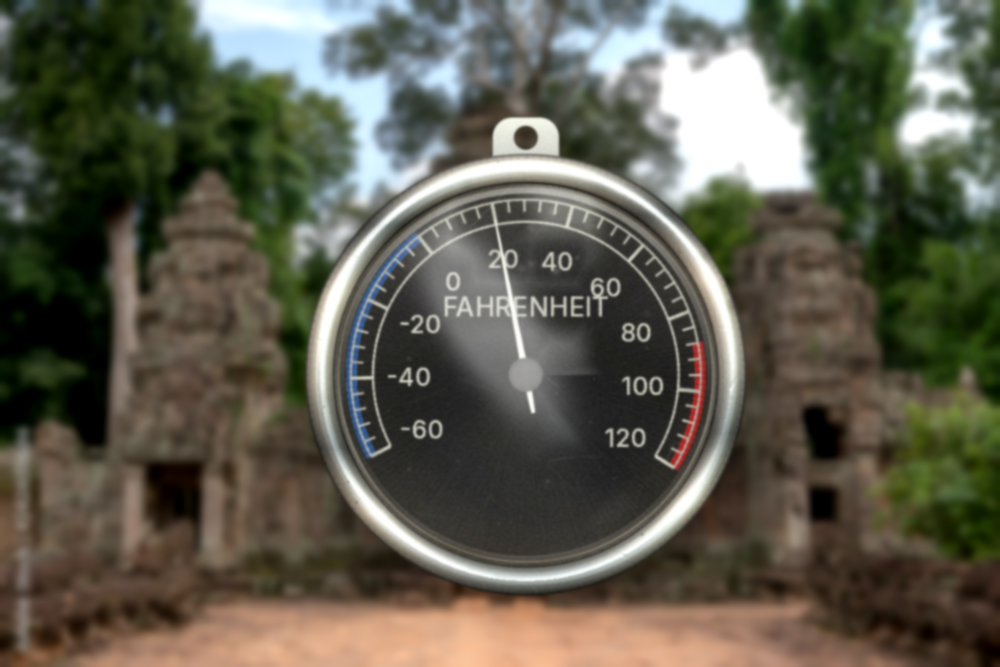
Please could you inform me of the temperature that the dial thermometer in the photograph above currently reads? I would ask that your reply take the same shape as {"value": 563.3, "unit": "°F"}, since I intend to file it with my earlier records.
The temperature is {"value": 20, "unit": "°F"}
